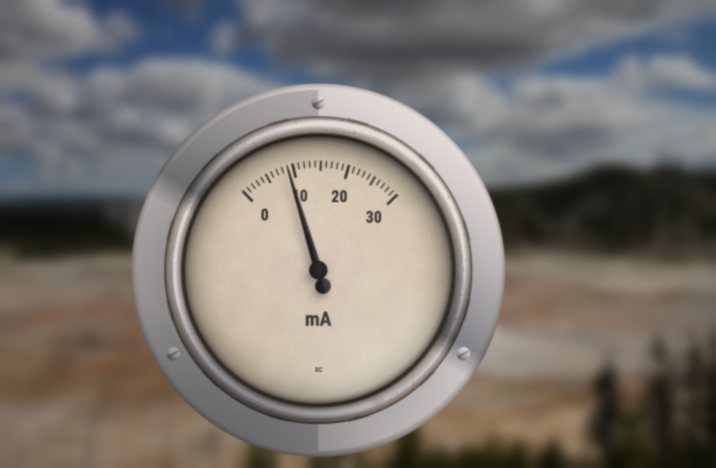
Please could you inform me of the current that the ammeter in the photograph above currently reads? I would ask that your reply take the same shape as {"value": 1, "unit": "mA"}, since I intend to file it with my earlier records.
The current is {"value": 9, "unit": "mA"}
